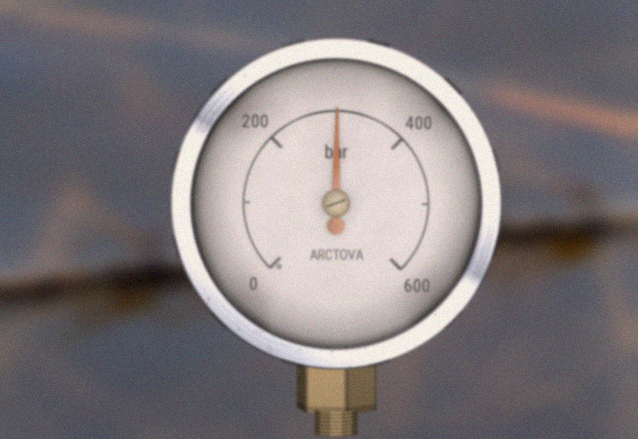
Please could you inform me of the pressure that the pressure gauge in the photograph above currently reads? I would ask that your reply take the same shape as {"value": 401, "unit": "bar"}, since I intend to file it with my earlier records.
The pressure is {"value": 300, "unit": "bar"}
